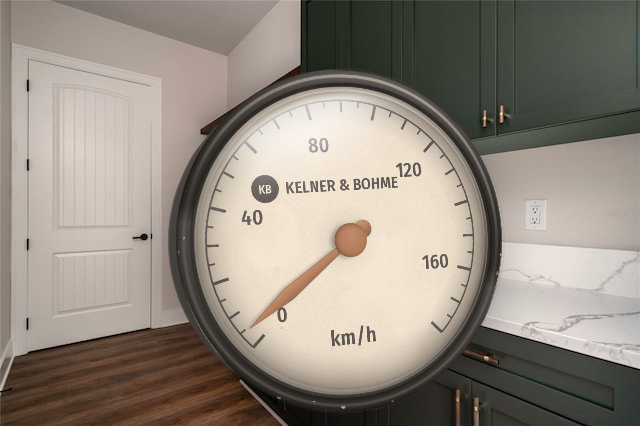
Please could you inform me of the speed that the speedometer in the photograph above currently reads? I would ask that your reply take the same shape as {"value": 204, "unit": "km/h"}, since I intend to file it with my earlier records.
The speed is {"value": 5, "unit": "km/h"}
